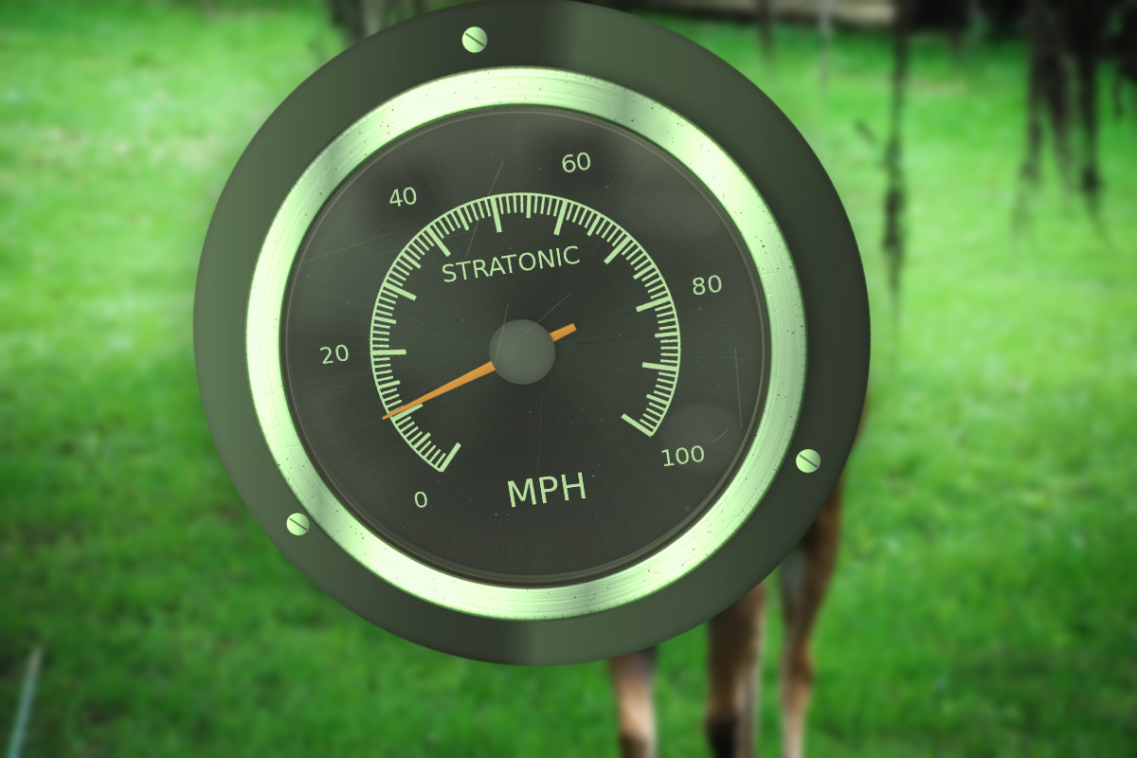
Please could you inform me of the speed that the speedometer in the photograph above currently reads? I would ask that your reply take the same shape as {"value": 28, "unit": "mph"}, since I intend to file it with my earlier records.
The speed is {"value": 11, "unit": "mph"}
